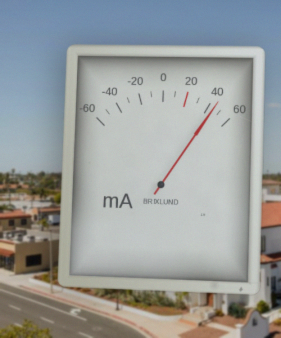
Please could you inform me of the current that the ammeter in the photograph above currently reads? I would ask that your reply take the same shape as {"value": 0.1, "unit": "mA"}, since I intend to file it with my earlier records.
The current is {"value": 45, "unit": "mA"}
